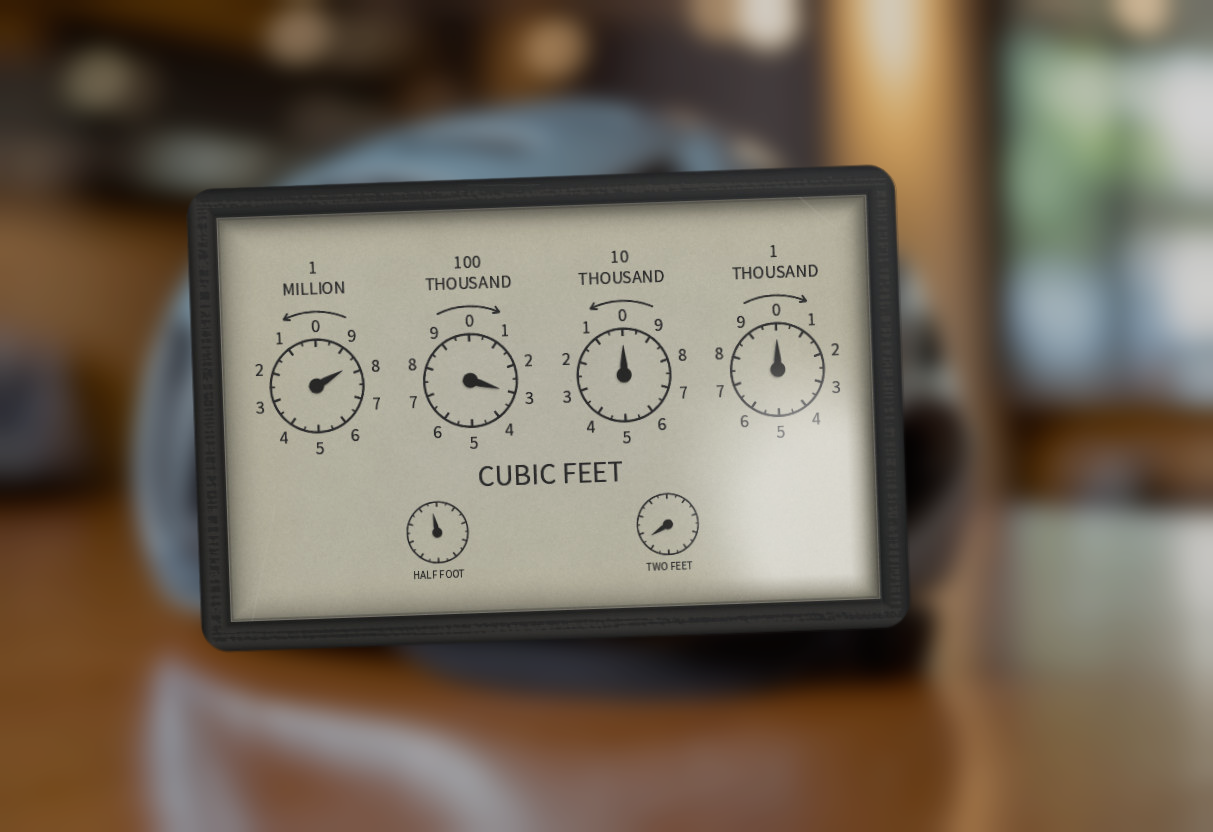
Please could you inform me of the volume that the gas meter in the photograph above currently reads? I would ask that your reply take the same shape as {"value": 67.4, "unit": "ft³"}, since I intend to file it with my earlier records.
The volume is {"value": 830000, "unit": "ft³"}
